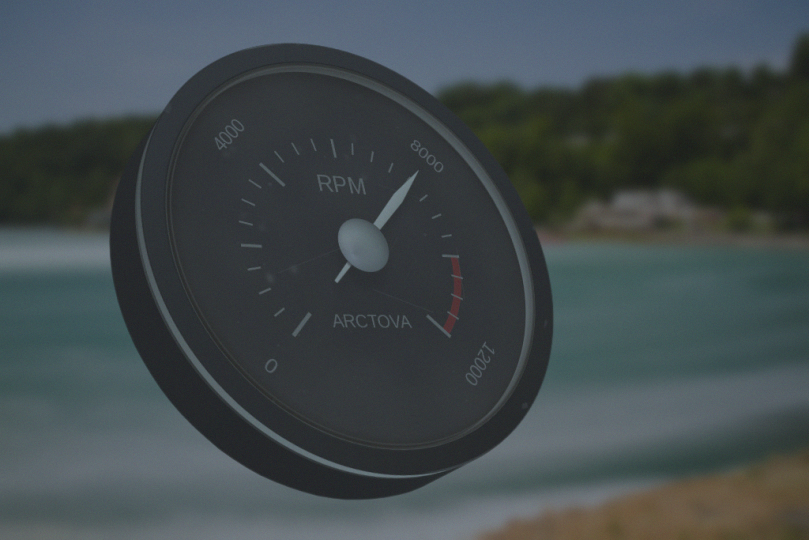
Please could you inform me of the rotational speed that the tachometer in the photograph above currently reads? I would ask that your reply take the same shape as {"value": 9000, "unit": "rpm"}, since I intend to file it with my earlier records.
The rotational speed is {"value": 8000, "unit": "rpm"}
